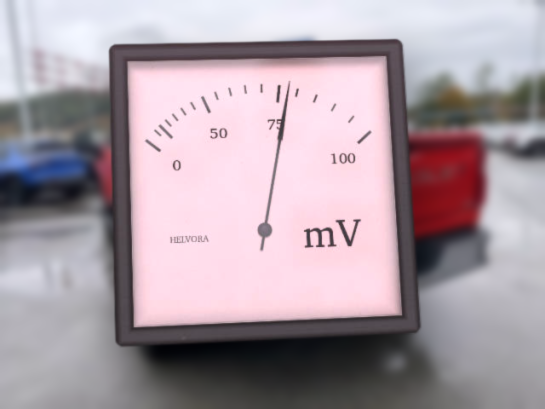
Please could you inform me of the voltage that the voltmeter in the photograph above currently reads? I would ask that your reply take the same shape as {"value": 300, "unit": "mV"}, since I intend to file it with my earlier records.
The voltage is {"value": 77.5, "unit": "mV"}
